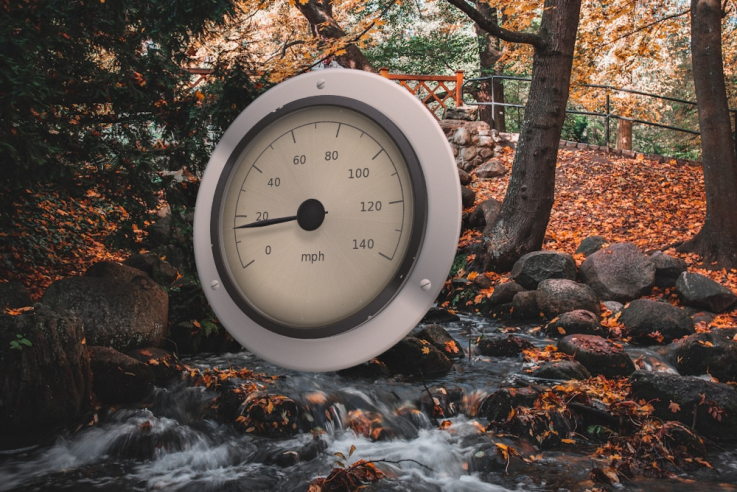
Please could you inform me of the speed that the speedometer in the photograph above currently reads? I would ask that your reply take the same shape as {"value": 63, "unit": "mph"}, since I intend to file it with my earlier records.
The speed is {"value": 15, "unit": "mph"}
